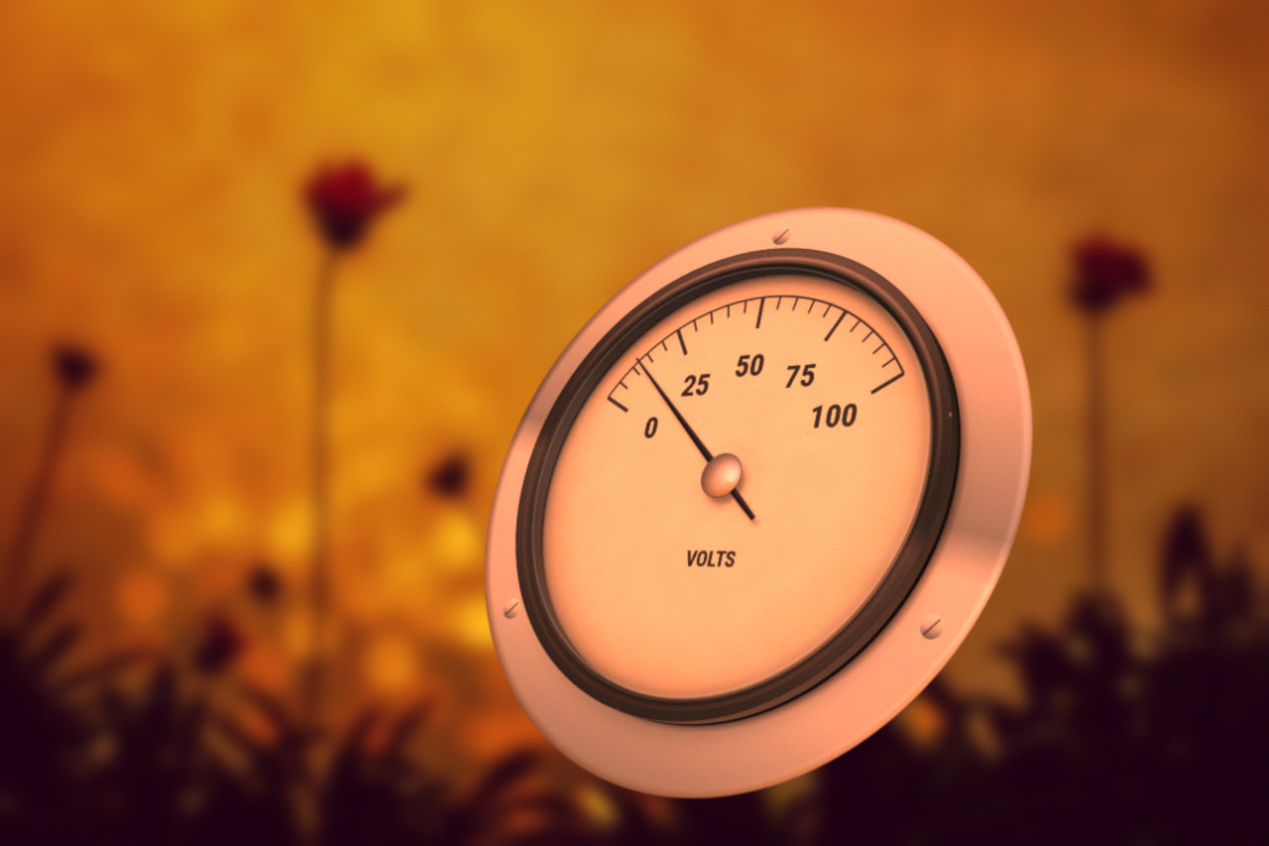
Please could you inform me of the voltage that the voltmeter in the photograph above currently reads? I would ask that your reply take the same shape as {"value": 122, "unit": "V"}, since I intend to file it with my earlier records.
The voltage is {"value": 12.5, "unit": "V"}
